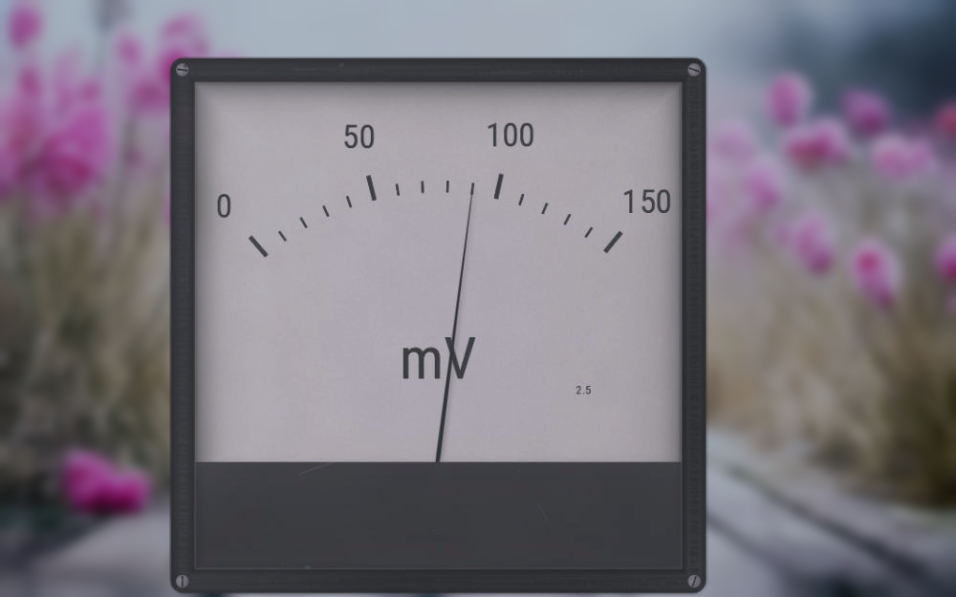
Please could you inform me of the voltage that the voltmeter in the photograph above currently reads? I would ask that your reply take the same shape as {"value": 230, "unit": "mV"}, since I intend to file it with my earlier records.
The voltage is {"value": 90, "unit": "mV"}
